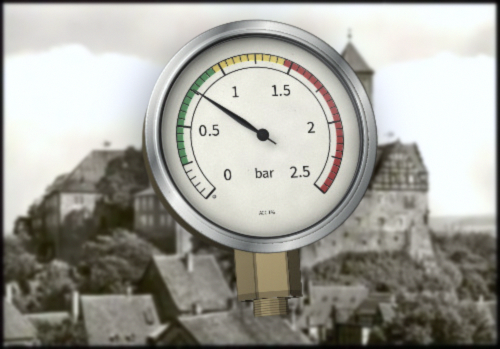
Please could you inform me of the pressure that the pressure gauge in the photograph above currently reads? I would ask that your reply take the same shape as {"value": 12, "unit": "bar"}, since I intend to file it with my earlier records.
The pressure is {"value": 0.75, "unit": "bar"}
